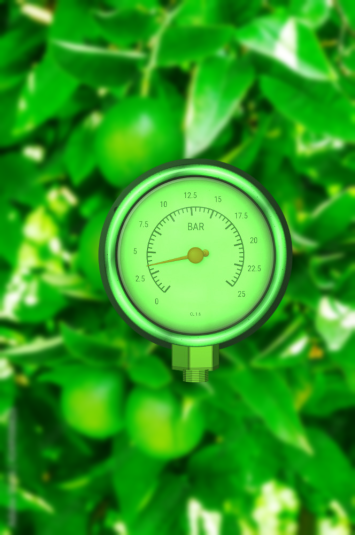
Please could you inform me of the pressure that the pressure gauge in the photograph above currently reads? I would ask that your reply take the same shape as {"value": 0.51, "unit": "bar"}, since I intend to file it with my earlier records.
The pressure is {"value": 3.5, "unit": "bar"}
